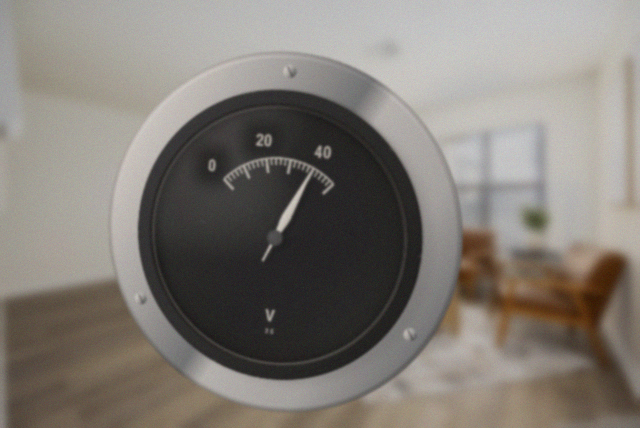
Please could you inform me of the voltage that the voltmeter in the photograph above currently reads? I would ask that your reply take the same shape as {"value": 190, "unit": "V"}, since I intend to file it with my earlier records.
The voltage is {"value": 40, "unit": "V"}
